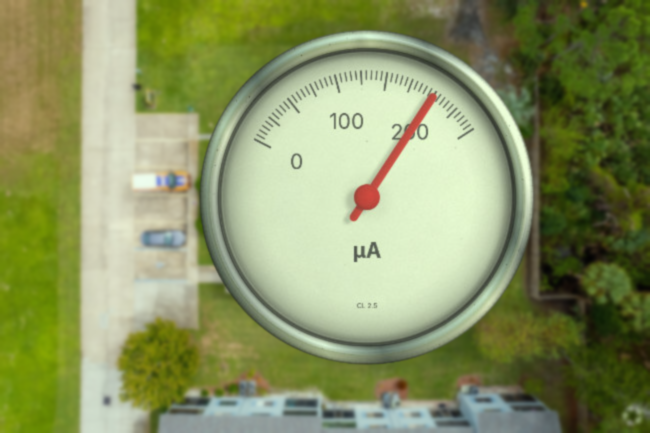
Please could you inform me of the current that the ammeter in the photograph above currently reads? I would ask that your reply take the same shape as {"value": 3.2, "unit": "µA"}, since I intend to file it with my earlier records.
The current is {"value": 200, "unit": "µA"}
